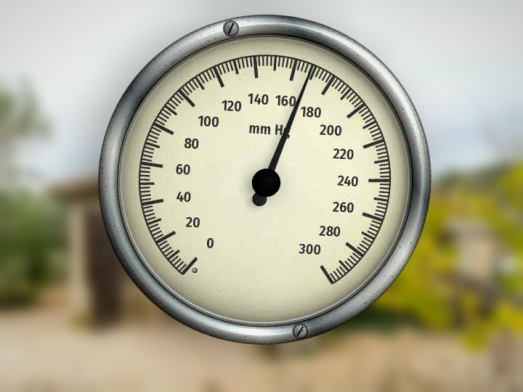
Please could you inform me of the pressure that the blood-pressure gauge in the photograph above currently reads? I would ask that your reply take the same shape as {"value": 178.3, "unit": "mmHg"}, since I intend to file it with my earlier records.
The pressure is {"value": 168, "unit": "mmHg"}
